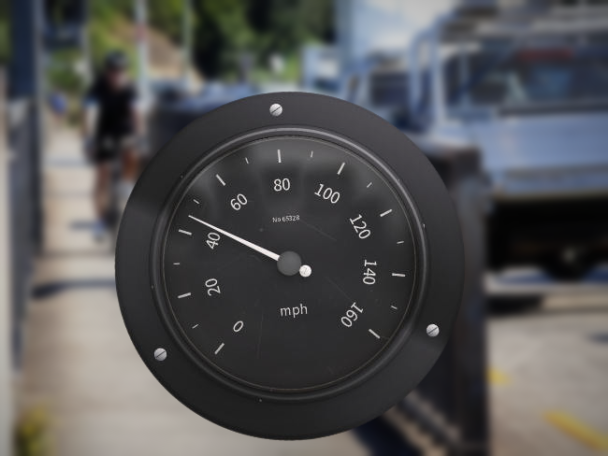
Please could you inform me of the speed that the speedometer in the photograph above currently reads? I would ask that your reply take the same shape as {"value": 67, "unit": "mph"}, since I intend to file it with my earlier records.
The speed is {"value": 45, "unit": "mph"}
